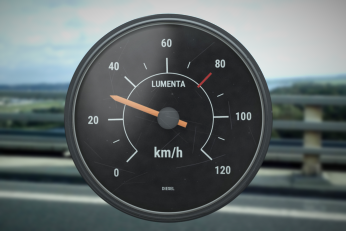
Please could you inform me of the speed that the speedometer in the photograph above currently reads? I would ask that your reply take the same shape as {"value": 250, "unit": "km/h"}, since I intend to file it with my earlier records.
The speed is {"value": 30, "unit": "km/h"}
